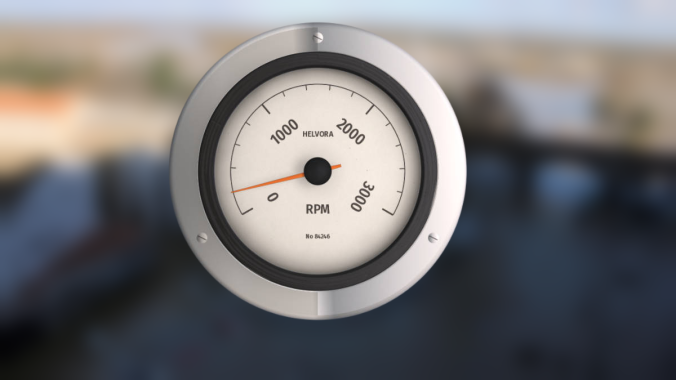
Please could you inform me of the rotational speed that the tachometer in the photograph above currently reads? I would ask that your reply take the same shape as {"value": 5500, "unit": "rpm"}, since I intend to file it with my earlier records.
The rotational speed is {"value": 200, "unit": "rpm"}
